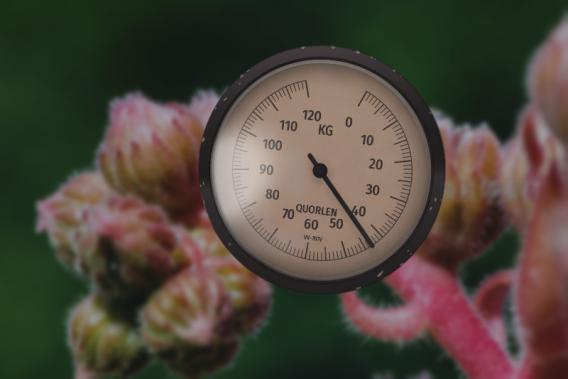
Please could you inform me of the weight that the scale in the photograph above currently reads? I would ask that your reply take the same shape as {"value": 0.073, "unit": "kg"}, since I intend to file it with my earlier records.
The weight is {"value": 43, "unit": "kg"}
